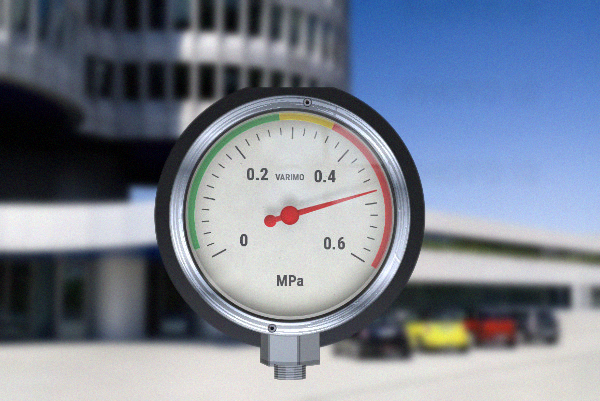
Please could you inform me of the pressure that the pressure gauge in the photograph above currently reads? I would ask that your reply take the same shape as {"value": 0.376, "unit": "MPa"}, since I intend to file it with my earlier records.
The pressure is {"value": 0.48, "unit": "MPa"}
